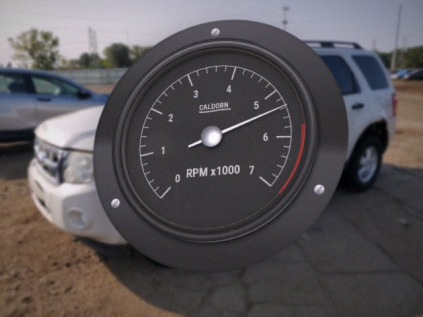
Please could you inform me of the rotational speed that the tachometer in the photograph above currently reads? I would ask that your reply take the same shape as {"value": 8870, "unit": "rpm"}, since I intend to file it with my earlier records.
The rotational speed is {"value": 5400, "unit": "rpm"}
